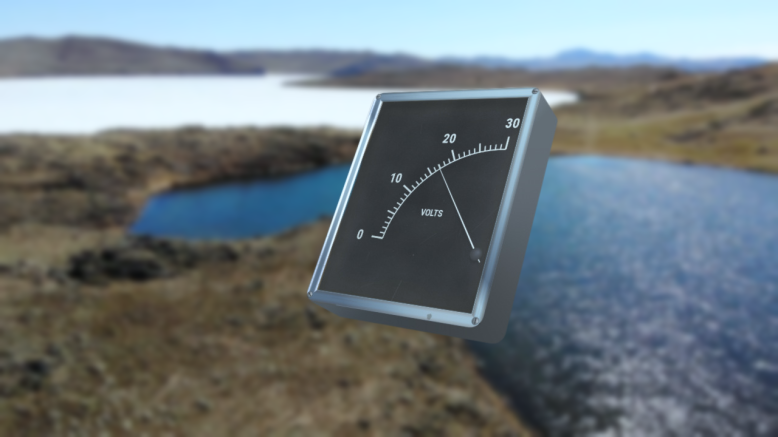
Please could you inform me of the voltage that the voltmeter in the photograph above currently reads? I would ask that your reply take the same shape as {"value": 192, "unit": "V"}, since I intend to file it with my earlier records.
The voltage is {"value": 17, "unit": "V"}
